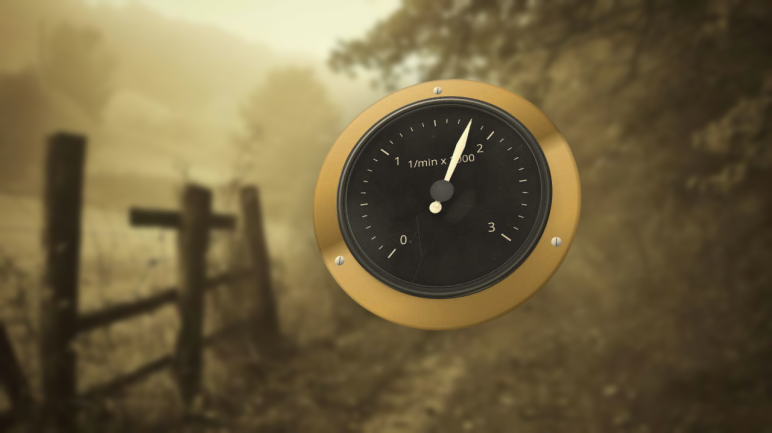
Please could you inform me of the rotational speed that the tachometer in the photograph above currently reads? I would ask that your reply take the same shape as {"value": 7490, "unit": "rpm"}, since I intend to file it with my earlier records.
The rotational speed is {"value": 1800, "unit": "rpm"}
